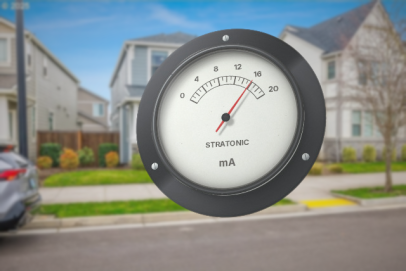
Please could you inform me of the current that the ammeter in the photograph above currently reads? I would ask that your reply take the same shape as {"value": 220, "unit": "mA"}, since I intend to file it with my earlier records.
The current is {"value": 16, "unit": "mA"}
